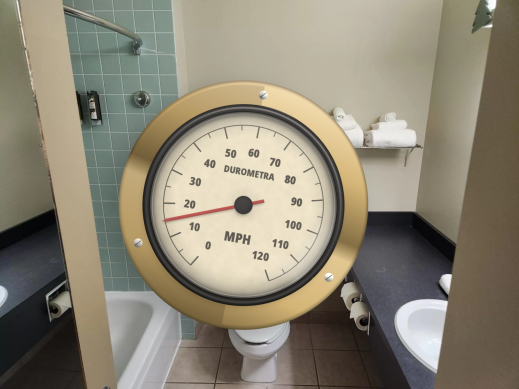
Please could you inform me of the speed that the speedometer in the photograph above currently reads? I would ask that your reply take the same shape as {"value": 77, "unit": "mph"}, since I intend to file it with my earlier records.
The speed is {"value": 15, "unit": "mph"}
